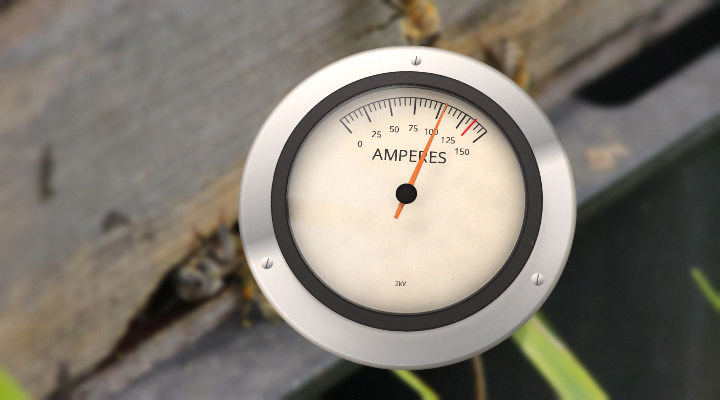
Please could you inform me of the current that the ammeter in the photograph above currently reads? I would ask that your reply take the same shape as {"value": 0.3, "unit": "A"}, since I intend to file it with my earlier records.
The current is {"value": 105, "unit": "A"}
